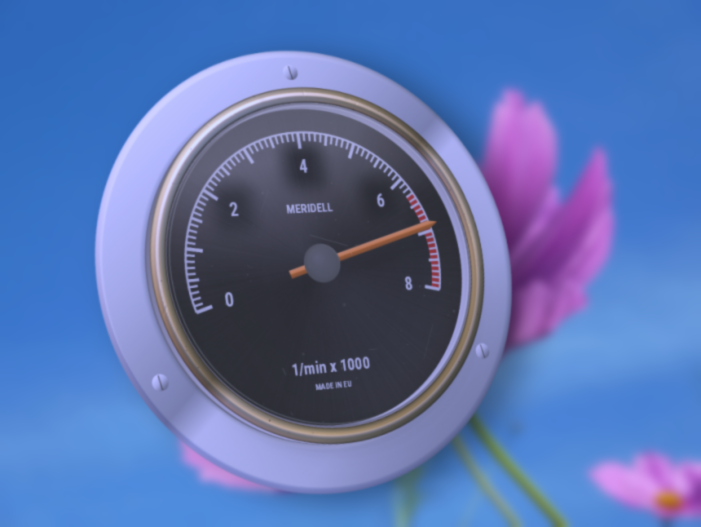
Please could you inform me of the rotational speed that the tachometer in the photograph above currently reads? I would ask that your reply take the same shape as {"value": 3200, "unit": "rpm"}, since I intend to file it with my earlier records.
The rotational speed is {"value": 6900, "unit": "rpm"}
